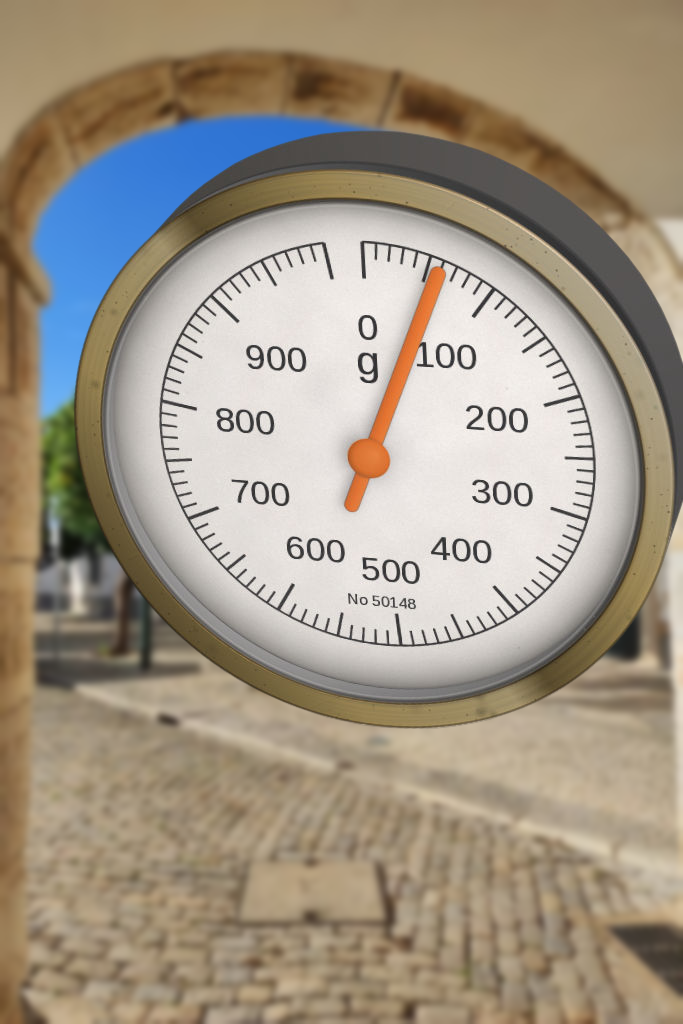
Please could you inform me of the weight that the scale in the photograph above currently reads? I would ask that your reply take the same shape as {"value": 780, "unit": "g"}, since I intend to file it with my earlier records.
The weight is {"value": 60, "unit": "g"}
